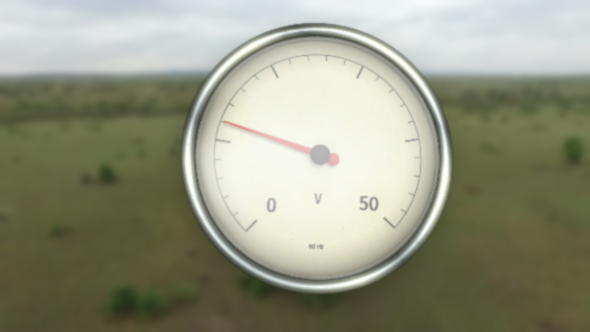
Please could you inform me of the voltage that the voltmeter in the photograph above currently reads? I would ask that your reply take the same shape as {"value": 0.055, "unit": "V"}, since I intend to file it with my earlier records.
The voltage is {"value": 12, "unit": "V"}
